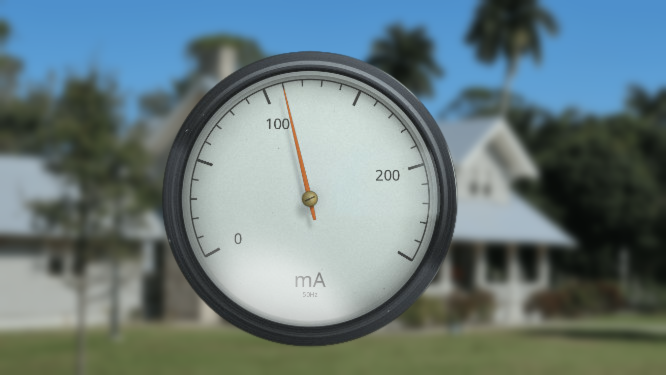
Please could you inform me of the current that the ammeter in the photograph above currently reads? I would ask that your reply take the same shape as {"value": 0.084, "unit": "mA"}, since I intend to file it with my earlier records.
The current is {"value": 110, "unit": "mA"}
